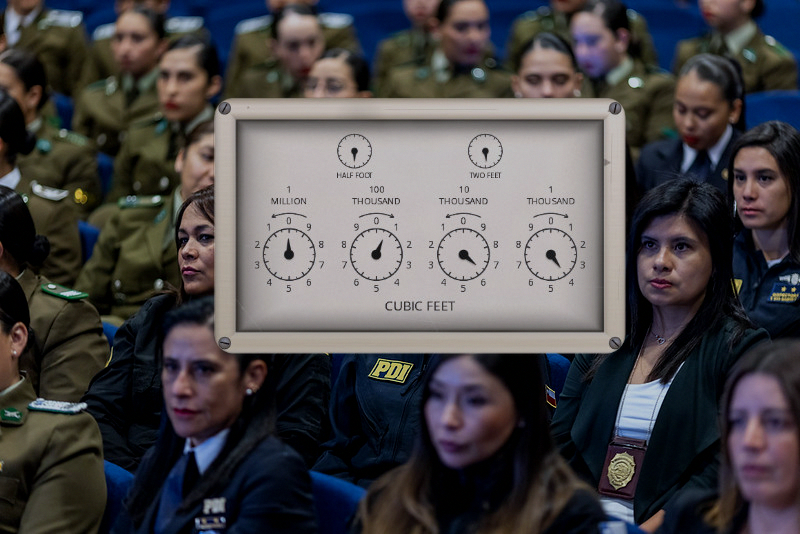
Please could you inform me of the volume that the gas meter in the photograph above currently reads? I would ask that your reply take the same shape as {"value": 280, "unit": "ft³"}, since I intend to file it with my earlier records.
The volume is {"value": 6400, "unit": "ft³"}
